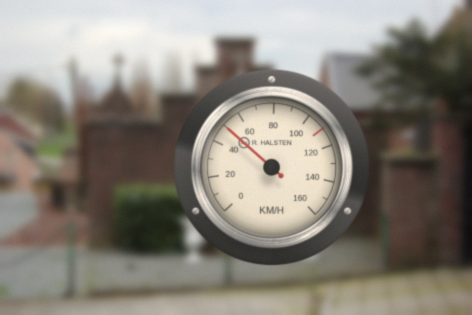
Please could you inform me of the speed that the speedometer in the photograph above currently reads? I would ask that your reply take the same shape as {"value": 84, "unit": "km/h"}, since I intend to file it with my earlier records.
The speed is {"value": 50, "unit": "km/h"}
